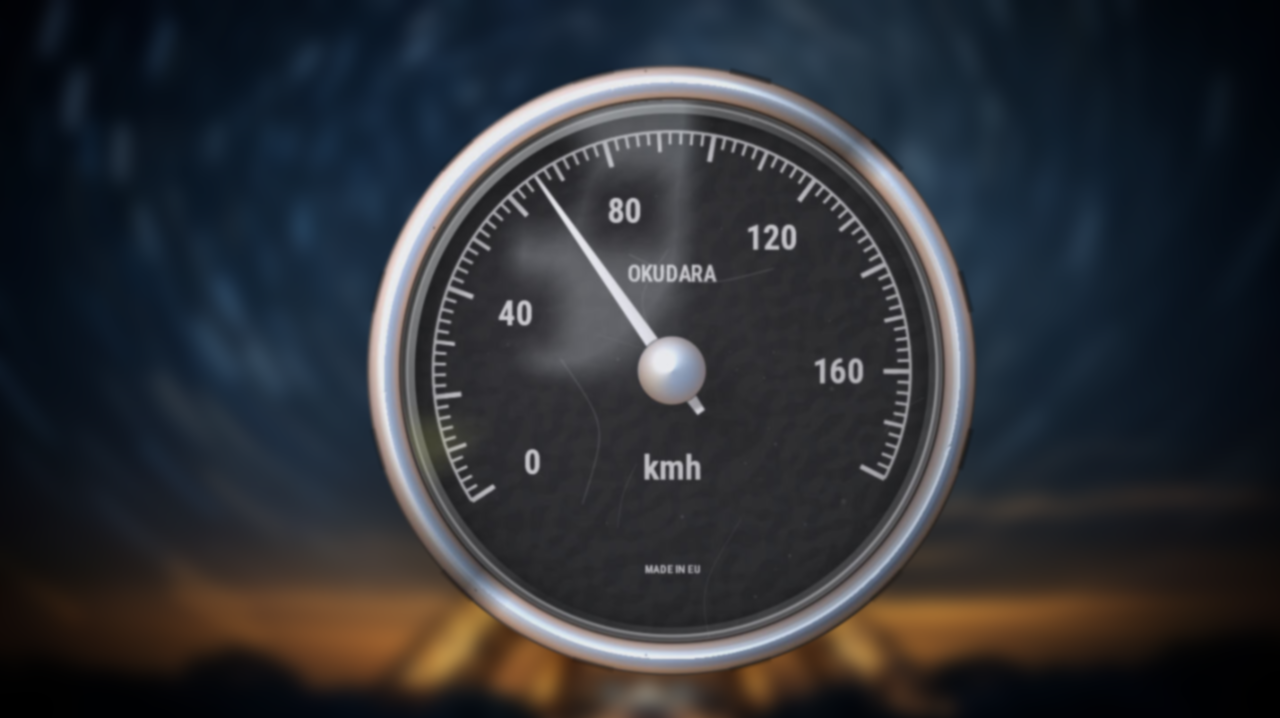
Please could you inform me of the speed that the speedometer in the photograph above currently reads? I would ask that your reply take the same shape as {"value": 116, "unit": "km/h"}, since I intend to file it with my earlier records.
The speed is {"value": 66, "unit": "km/h"}
